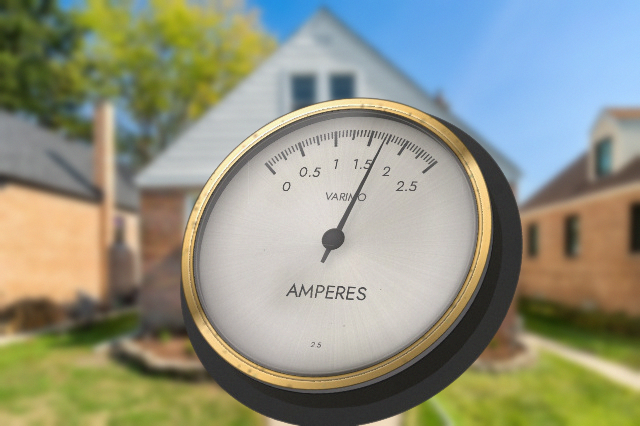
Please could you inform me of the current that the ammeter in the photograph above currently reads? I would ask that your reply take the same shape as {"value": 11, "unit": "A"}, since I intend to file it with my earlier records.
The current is {"value": 1.75, "unit": "A"}
